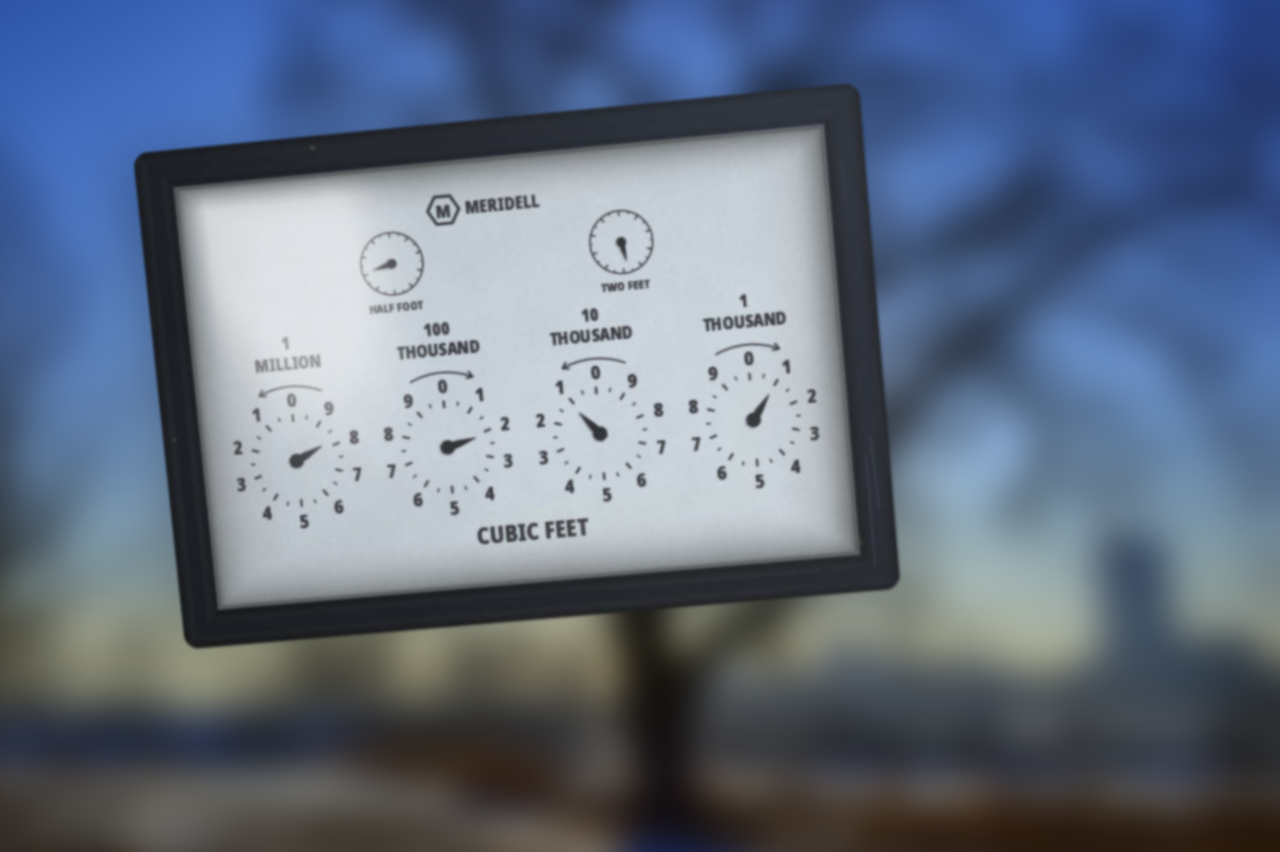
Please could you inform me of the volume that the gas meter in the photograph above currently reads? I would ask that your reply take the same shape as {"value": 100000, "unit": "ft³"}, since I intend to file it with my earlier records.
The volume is {"value": 821100, "unit": "ft³"}
